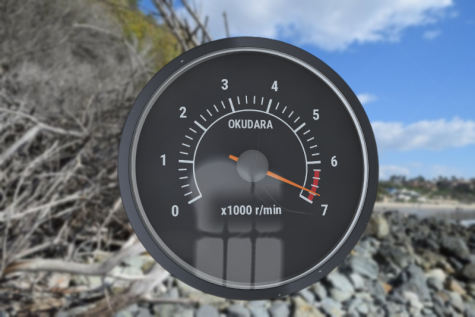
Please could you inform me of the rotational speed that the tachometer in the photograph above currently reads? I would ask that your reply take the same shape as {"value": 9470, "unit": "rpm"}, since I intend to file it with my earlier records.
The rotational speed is {"value": 6800, "unit": "rpm"}
